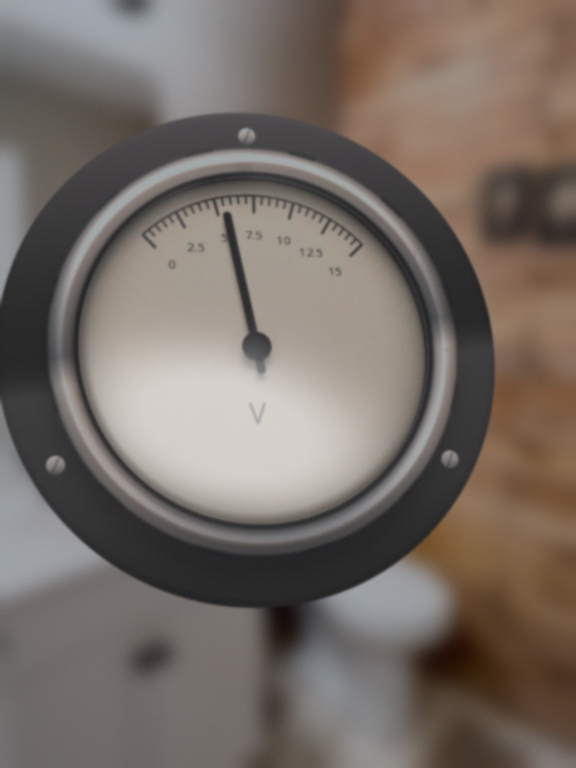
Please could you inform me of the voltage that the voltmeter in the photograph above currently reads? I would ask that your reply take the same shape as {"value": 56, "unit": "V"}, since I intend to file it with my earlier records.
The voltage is {"value": 5.5, "unit": "V"}
